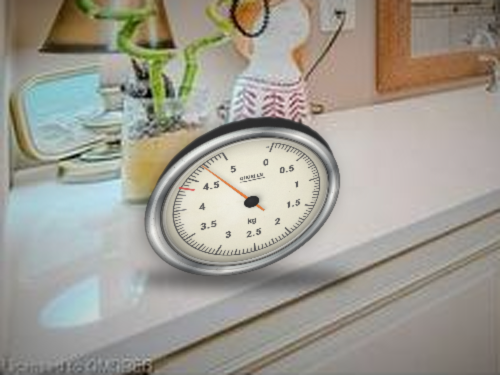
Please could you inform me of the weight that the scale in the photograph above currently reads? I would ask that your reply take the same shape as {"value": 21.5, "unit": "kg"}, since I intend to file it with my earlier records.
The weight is {"value": 4.75, "unit": "kg"}
